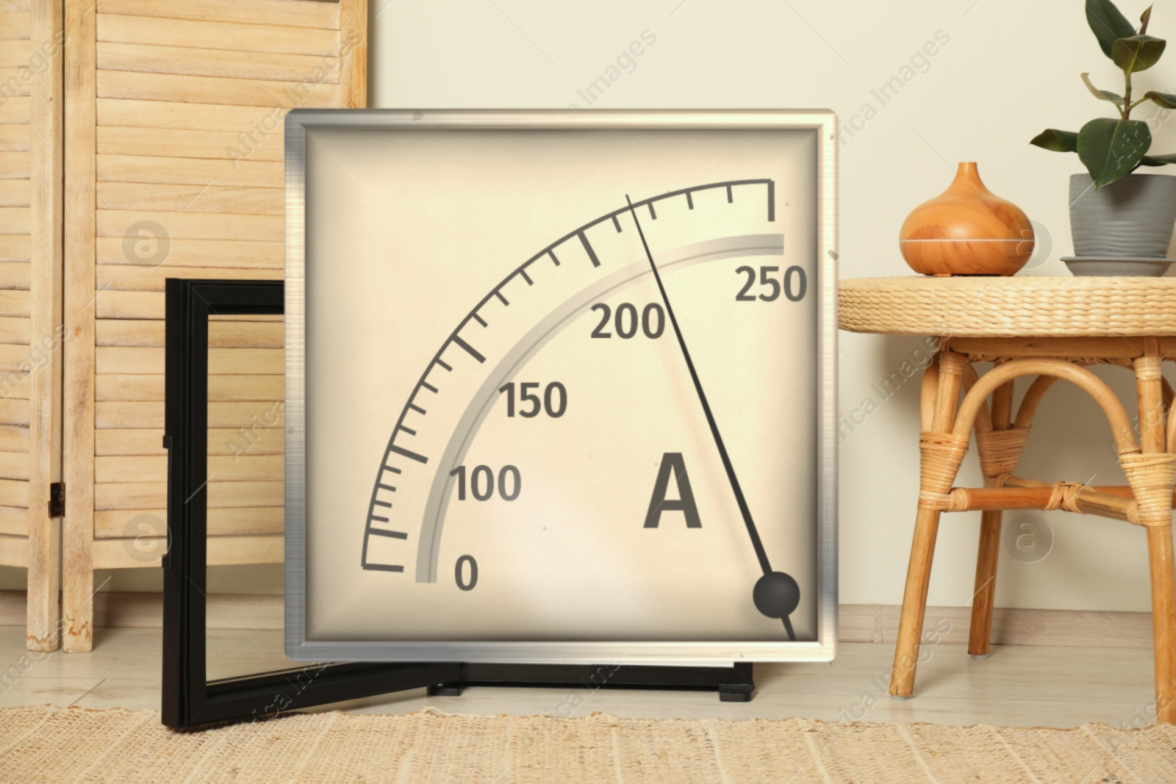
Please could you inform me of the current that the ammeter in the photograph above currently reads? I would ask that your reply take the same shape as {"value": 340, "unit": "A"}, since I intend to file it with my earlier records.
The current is {"value": 215, "unit": "A"}
